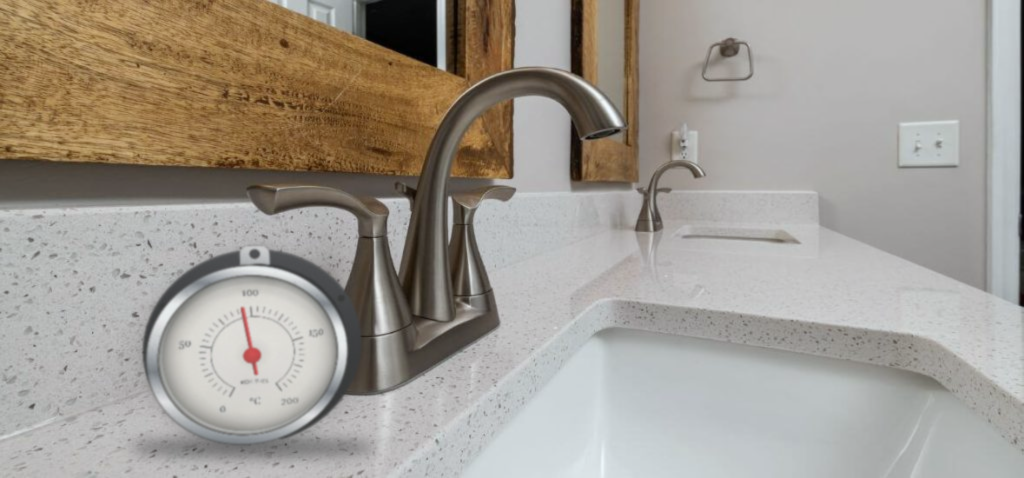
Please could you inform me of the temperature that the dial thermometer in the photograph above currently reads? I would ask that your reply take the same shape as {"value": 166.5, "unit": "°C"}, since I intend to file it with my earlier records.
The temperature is {"value": 95, "unit": "°C"}
